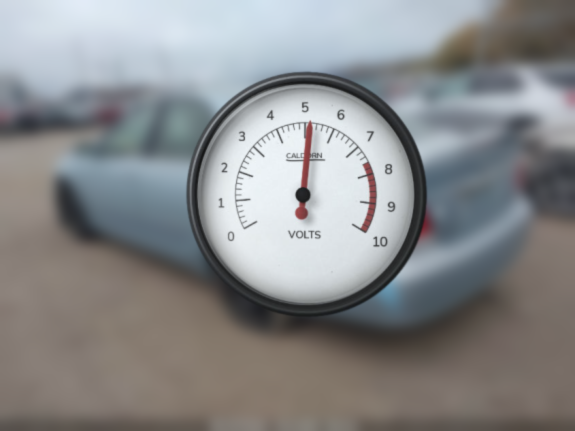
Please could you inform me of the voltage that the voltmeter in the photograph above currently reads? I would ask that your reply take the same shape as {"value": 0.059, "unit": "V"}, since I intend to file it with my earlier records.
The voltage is {"value": 5.2, "unit": "V"}
